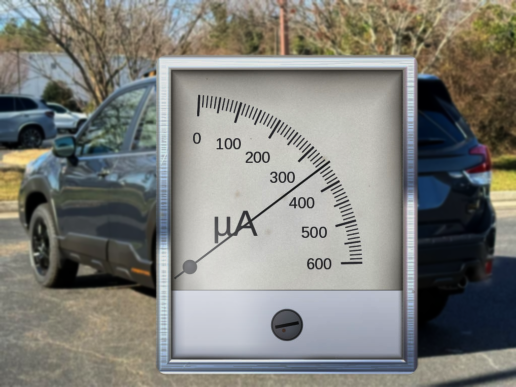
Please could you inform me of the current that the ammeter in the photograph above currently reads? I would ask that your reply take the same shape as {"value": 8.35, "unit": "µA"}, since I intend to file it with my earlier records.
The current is {"value": 350, "unit": "µA"}
